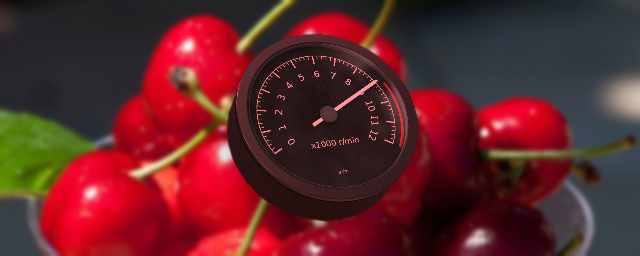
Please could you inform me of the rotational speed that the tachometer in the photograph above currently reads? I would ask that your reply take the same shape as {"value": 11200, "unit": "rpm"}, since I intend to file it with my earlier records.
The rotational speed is {"value": 9000, "unit": "rpm"}
